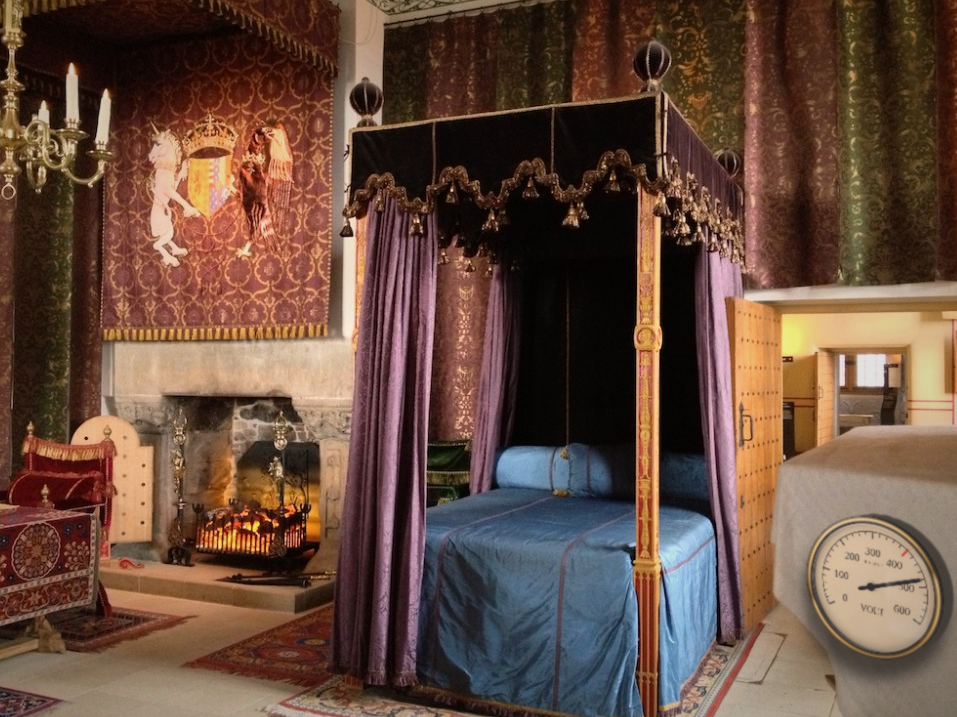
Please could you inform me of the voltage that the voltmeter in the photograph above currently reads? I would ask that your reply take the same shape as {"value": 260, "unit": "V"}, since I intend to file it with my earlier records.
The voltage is {"value": 480, "unit": "V"}
